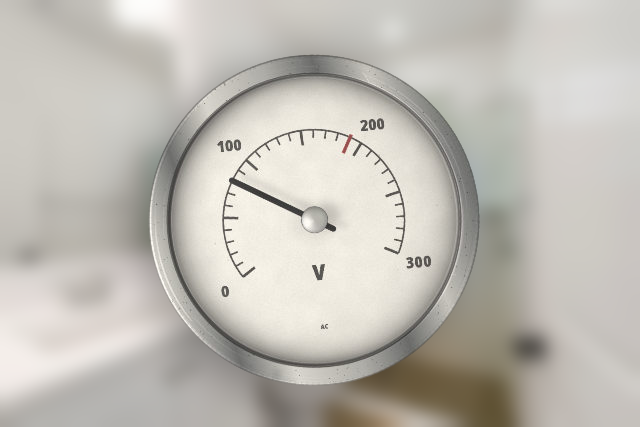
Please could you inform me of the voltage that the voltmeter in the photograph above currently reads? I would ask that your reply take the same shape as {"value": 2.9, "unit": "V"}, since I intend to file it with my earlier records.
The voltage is {"value": 80, "unit": "V"}
